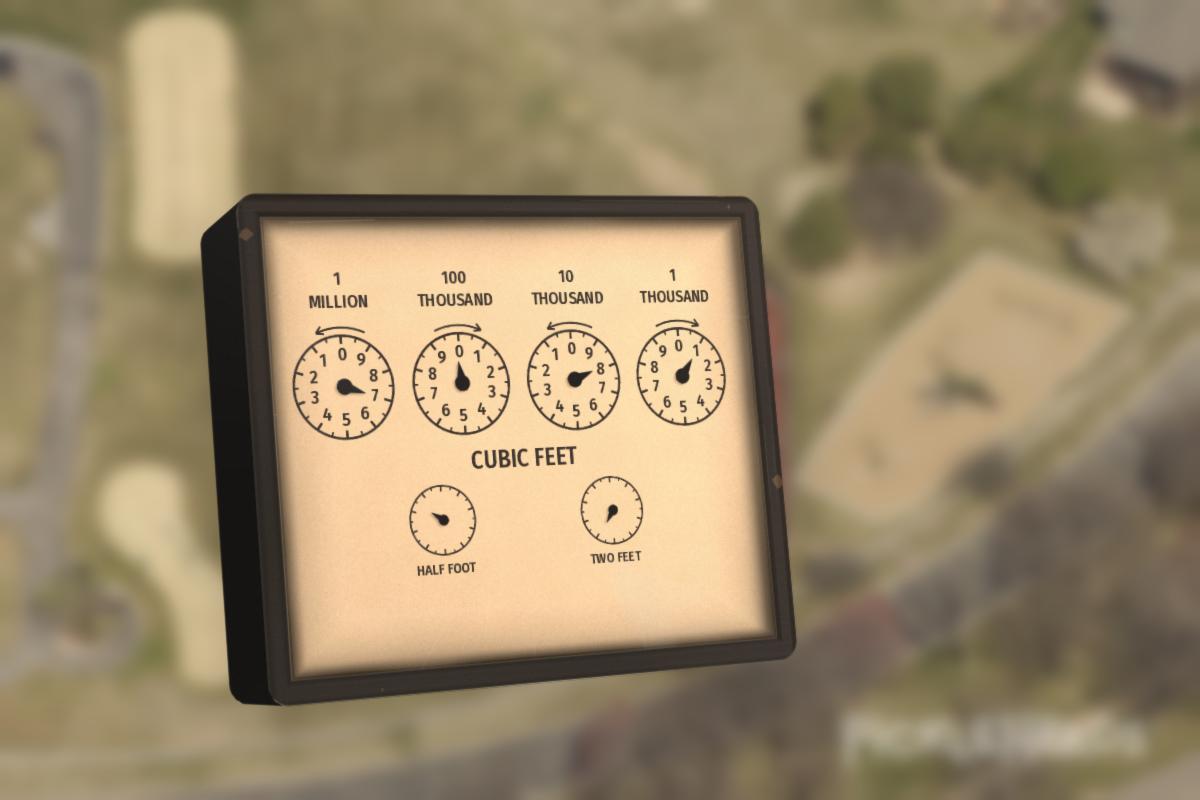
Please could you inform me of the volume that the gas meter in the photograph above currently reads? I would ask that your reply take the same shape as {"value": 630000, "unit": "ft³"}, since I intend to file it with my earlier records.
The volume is {"value": 698100, "unit": "ft³"}
